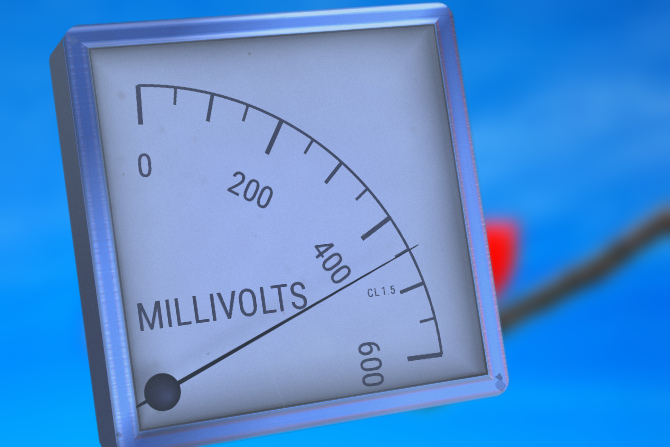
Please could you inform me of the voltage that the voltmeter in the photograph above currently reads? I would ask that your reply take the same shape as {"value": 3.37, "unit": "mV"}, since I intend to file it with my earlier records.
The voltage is {"value": 450, "unit": "mV"}
